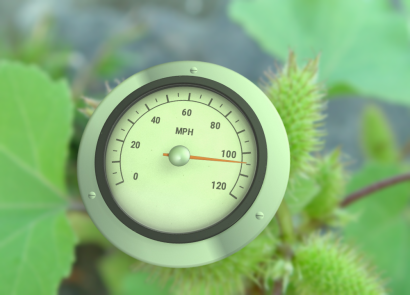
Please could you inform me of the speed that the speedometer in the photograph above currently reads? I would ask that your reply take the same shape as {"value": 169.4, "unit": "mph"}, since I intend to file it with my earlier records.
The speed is {"value": 105, "unit": "mph"}
